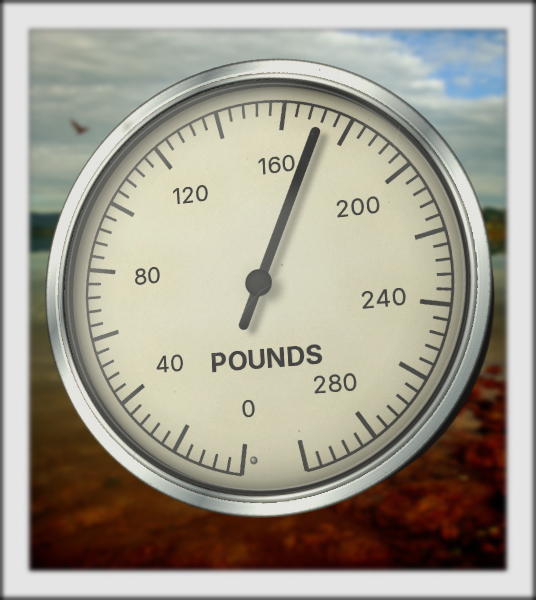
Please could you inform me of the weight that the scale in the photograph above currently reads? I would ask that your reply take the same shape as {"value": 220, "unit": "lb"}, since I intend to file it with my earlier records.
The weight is {"value": 172, "unit": "lb"}
